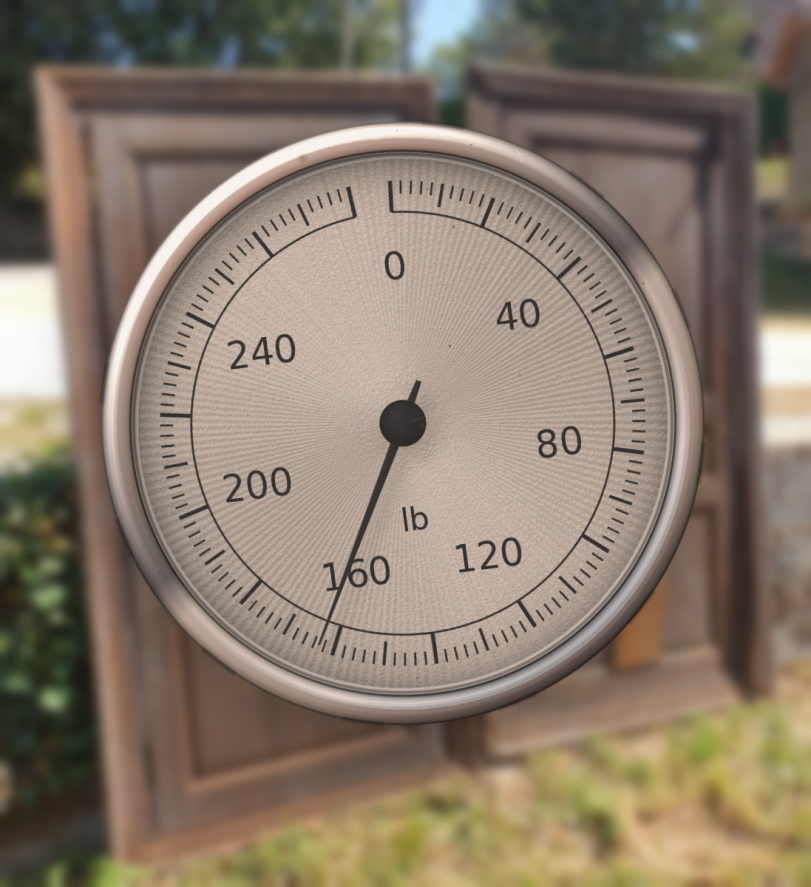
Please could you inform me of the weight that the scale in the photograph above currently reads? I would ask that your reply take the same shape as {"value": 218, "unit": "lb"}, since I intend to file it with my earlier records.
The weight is {"value": 163, "unit": "lb"}
